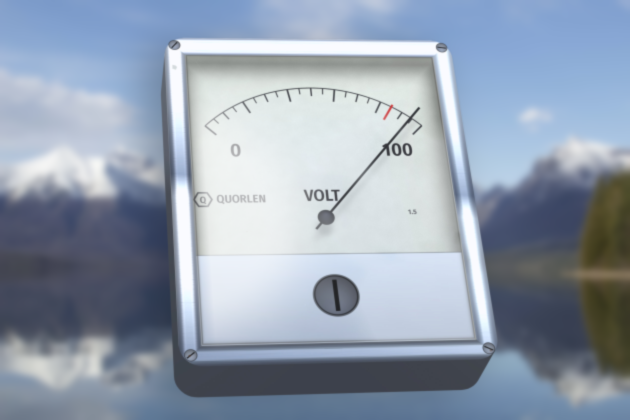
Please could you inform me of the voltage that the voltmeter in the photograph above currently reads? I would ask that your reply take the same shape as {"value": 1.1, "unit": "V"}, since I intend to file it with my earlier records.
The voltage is {"value": 95, "unit": "V"}
